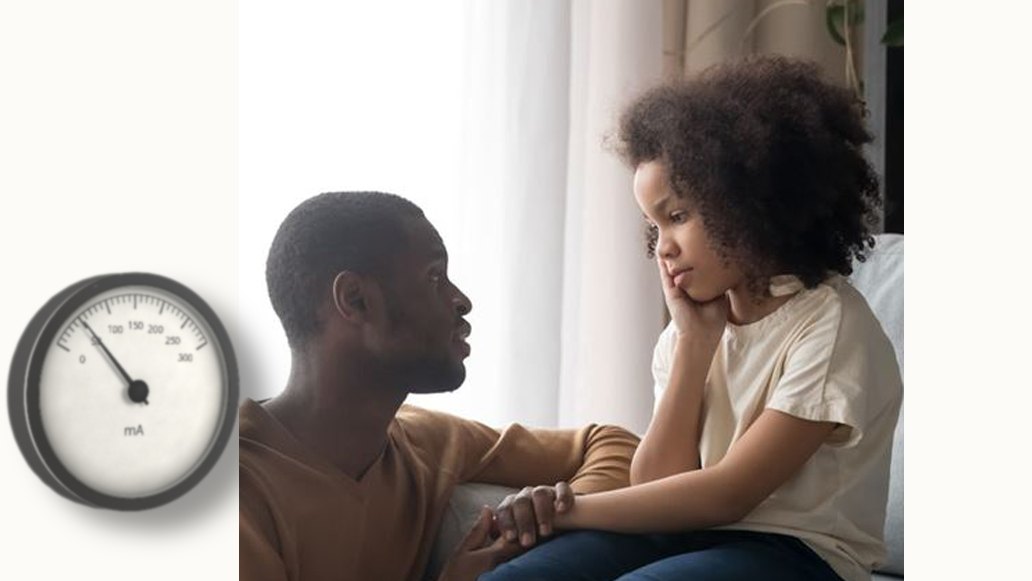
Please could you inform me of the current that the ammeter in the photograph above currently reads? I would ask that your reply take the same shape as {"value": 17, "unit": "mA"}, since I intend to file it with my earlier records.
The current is {"value": 50, "unit": "mA"}
